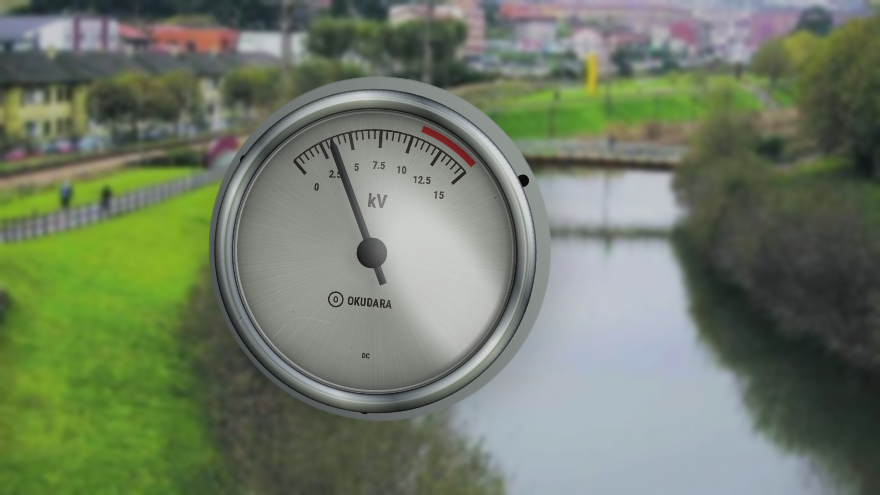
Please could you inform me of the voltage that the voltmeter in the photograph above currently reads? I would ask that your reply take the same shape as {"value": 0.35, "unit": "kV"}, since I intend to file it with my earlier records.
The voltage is {"value": 3.5, "unit": "kV"}
